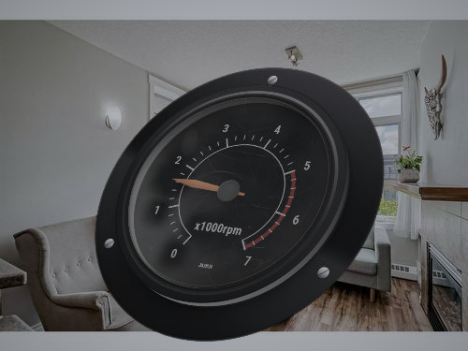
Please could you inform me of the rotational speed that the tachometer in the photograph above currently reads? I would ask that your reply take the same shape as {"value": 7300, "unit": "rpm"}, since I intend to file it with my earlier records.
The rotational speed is {"value": 1600, "unit": "rpm"}
